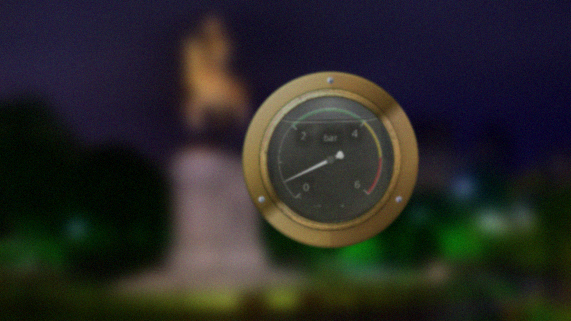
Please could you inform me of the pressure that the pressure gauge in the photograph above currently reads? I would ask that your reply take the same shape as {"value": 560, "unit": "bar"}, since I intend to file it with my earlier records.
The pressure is {"value": 0.5, "unit": "bar"}
